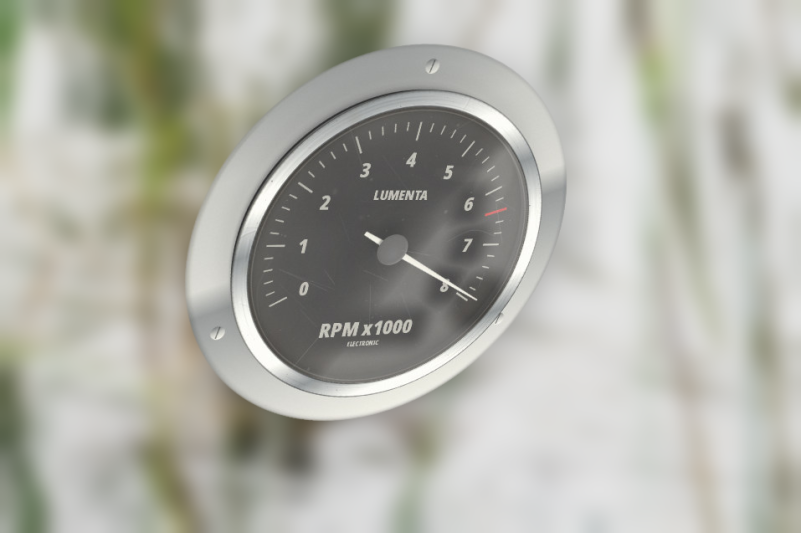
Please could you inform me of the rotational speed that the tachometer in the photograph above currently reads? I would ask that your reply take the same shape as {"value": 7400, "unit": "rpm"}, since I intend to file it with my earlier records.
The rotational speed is {"value": 7900, "unit": "rpm"}
